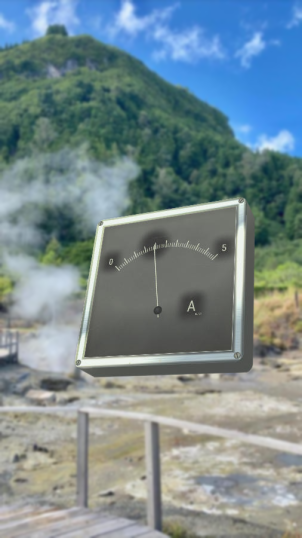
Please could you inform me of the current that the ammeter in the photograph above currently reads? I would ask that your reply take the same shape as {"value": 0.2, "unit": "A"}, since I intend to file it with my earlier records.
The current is {"value": 2, "unit": "A"}
